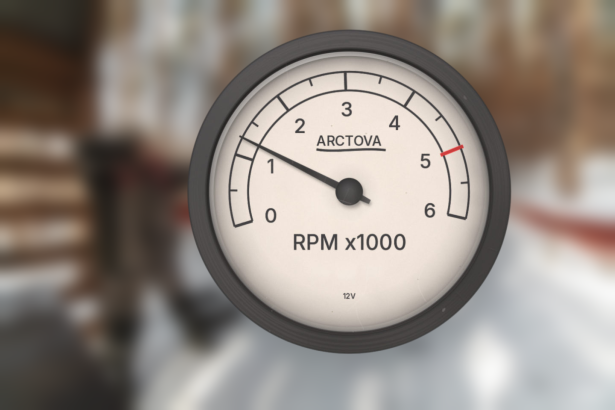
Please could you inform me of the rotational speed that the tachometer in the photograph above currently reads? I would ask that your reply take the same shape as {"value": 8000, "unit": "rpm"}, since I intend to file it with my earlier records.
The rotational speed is {"value": 1250, "unit": "rpm"}
